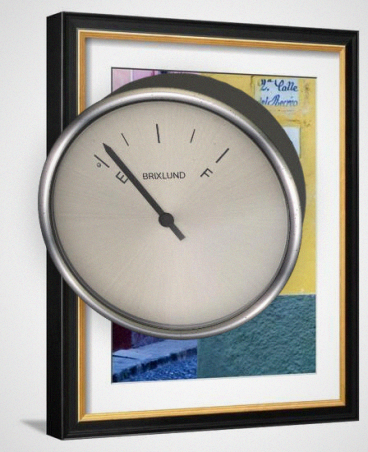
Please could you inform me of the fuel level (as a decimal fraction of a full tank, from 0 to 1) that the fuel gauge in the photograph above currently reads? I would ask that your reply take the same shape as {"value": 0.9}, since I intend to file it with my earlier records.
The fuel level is {"value": 0.125}
